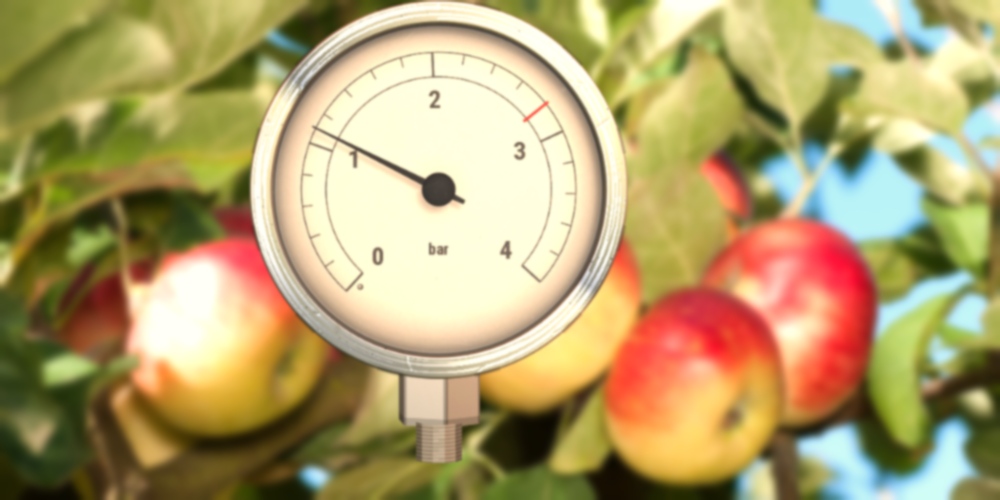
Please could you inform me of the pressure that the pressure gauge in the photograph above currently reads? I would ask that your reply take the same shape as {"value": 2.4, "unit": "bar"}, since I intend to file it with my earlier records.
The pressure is {"value": 1.1, "unit": "bar"}
